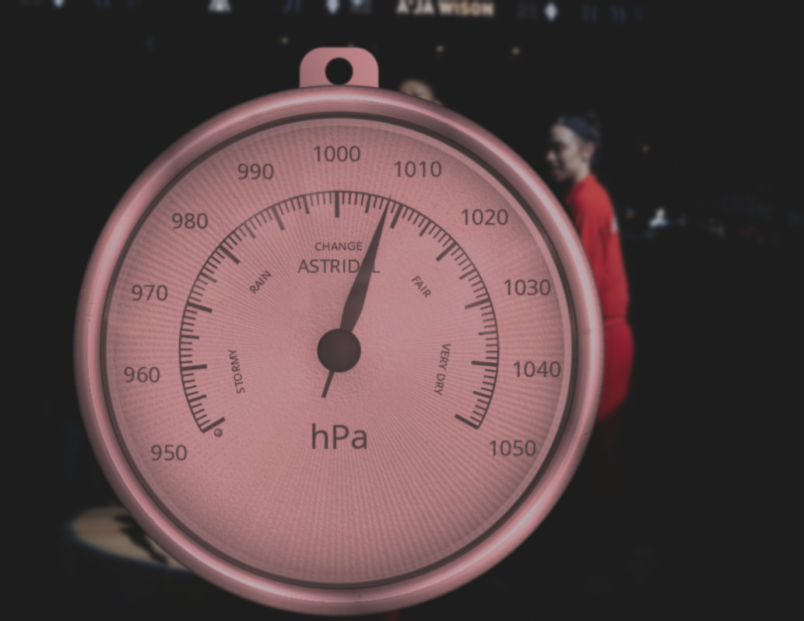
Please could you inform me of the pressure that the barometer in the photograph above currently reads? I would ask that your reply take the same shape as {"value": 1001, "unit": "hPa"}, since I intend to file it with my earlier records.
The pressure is {"value": 1008, "unit": "hPa"}
